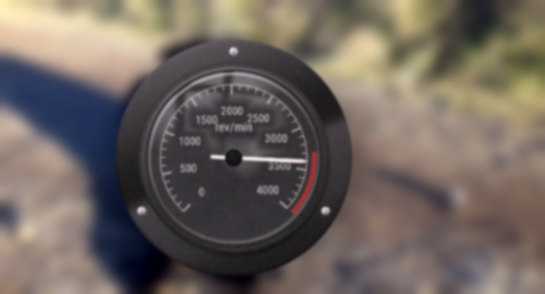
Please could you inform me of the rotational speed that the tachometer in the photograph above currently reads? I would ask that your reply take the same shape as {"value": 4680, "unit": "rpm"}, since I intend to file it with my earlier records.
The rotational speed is {"value": 3400, "unit": "rpm"}
